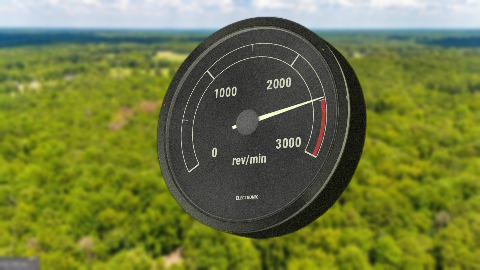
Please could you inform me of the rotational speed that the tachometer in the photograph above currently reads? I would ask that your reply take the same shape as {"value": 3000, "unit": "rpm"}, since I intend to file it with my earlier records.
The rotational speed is {"value": 2500, "unit": "rpm"}
